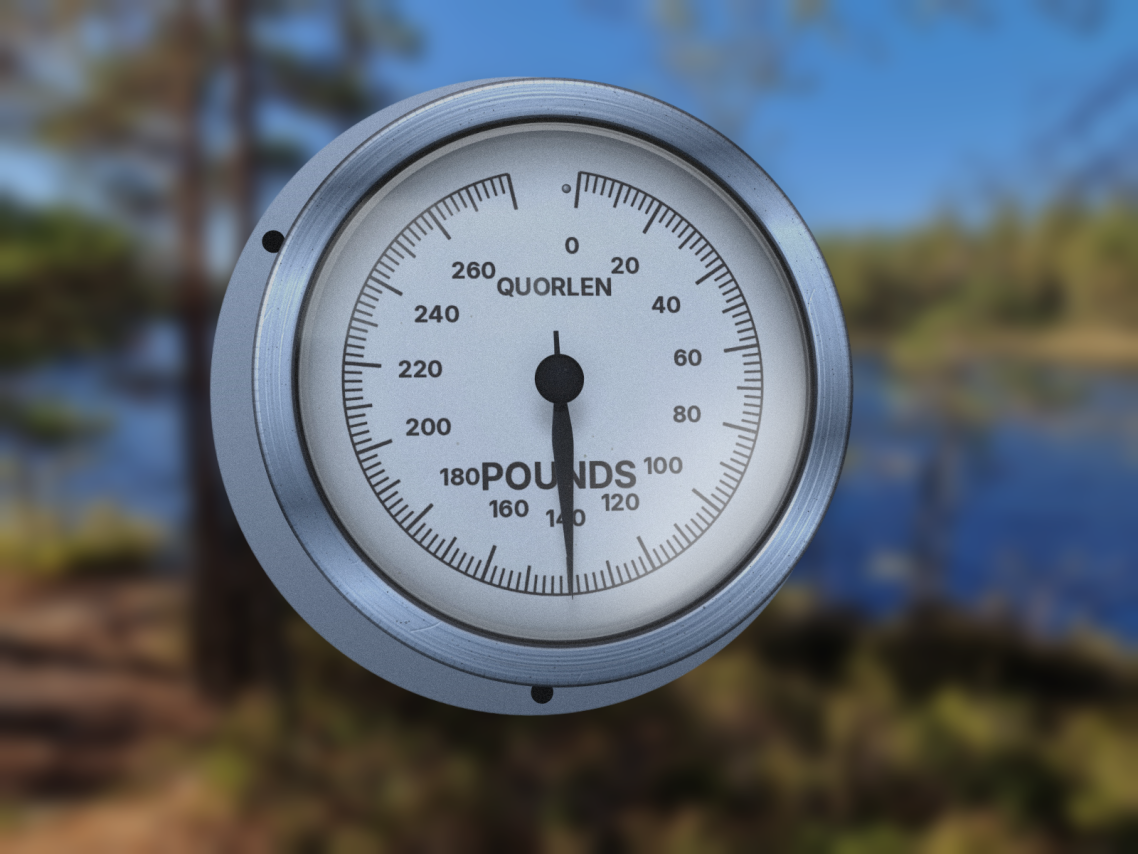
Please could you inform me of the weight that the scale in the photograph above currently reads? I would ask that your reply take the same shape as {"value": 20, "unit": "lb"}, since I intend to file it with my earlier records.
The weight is {"value": 140, "unit": "lb"}
